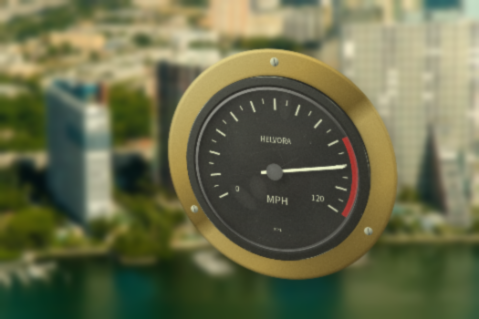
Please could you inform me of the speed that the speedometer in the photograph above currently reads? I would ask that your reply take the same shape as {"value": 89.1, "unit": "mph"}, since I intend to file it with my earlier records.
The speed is {"value": 100, "unit": "mph"}
